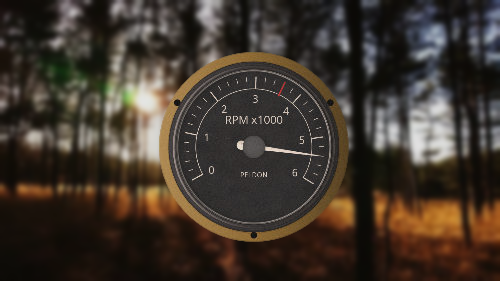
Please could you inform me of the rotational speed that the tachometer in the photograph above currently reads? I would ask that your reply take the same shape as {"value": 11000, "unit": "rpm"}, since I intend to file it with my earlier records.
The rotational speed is {"value": 5400, "unit": "rpm"}
